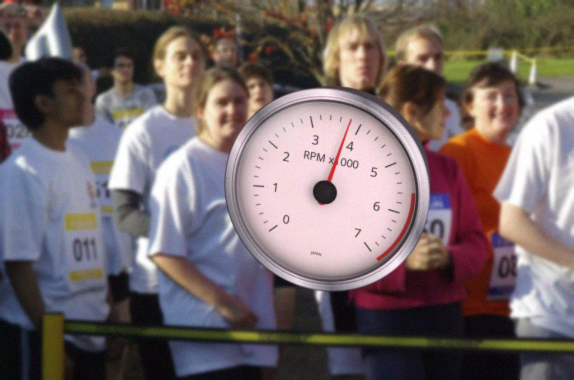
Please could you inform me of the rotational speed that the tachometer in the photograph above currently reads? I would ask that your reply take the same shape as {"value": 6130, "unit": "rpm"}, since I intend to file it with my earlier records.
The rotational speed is {"value": 3800, "unit": "rpm"}
